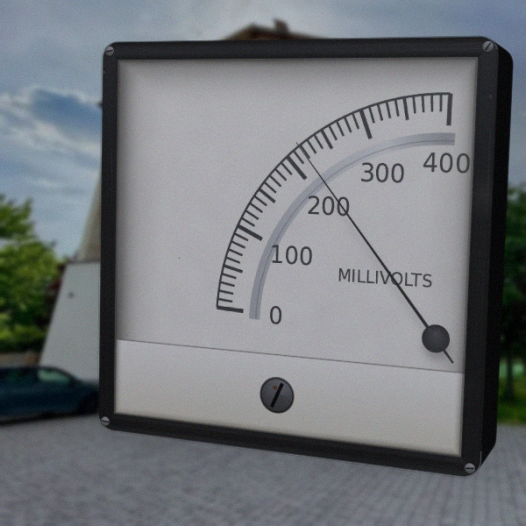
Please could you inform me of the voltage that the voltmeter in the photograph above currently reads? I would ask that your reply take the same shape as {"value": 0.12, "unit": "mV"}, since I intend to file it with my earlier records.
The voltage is {"value": 220, "unit": "mV"}
